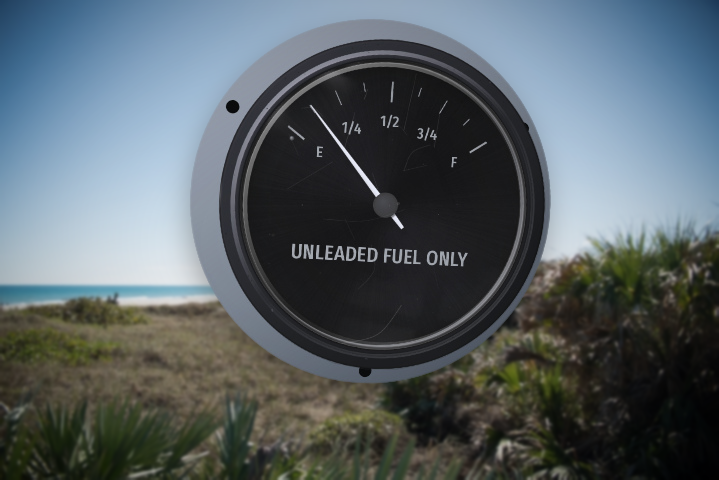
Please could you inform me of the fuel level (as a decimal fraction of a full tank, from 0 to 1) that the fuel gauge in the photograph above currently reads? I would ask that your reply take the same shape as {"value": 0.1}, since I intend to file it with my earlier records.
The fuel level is {"value": 0.125}
